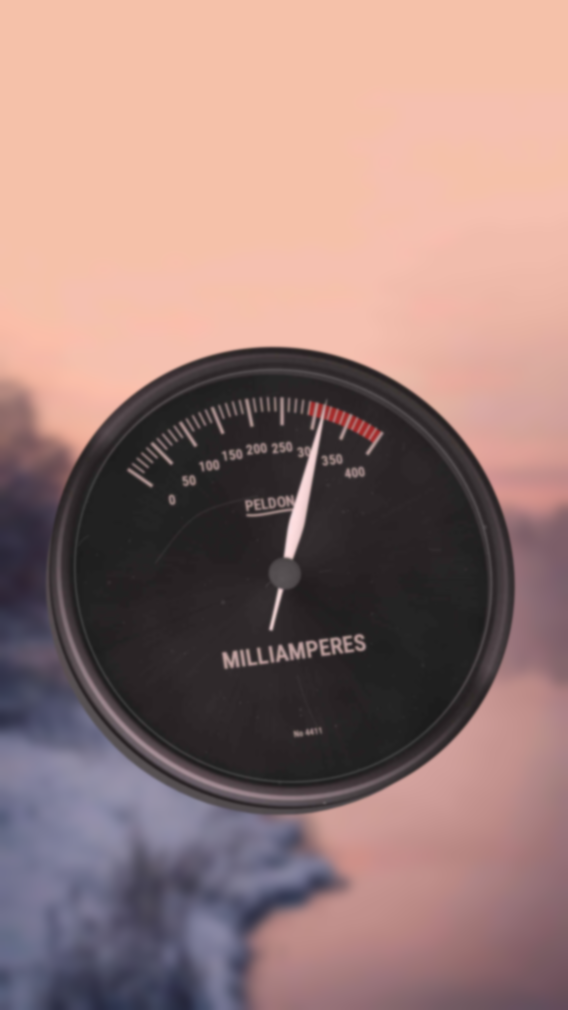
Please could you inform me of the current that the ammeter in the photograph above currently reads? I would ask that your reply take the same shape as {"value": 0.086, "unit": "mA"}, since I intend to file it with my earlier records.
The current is {"value": 310, "unit": "mA"}
